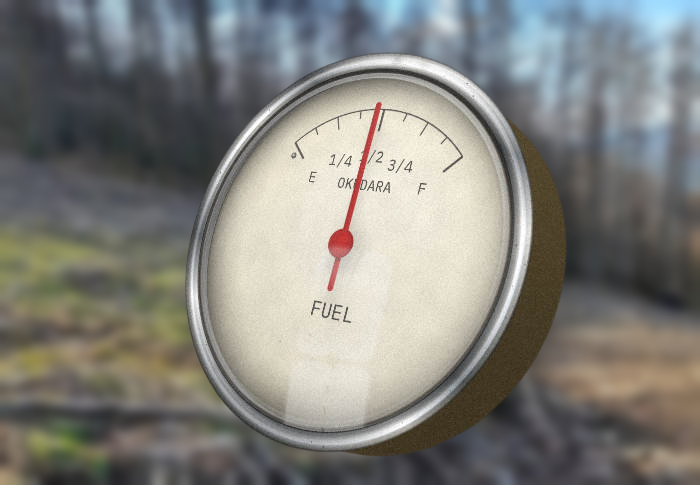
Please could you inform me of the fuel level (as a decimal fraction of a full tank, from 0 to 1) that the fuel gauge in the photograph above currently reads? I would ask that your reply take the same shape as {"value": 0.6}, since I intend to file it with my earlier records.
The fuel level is {"value": 0.5}
